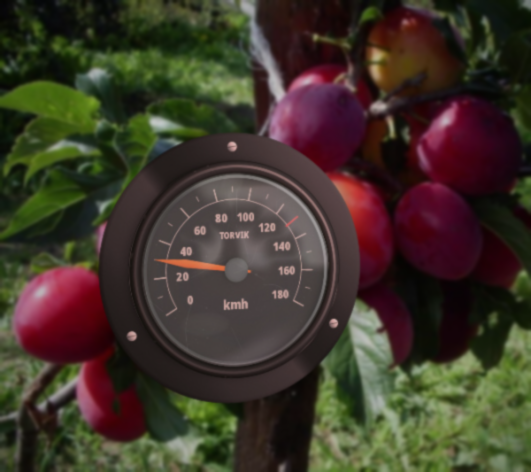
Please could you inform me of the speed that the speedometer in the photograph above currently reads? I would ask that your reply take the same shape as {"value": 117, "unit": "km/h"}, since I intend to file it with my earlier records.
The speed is {"value": 30, "unit": "km/h"}
